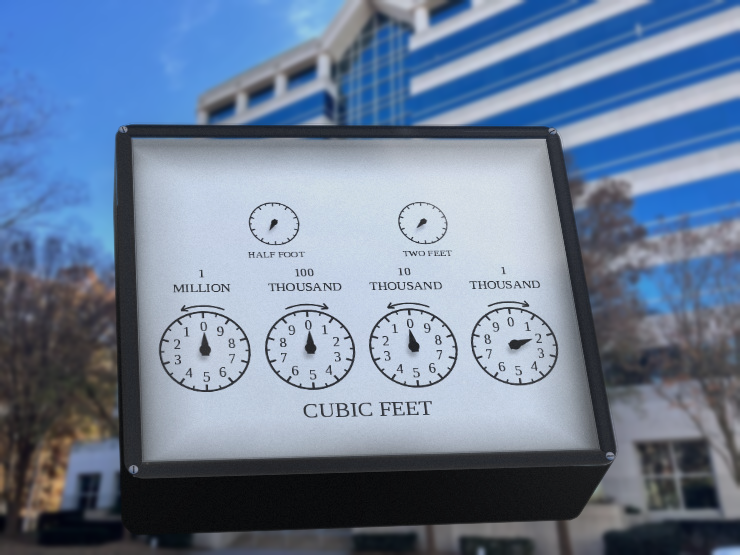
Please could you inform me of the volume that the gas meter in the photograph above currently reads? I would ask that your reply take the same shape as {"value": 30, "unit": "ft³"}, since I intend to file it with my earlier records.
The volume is {"value": 200, "unit": "ft³"}
